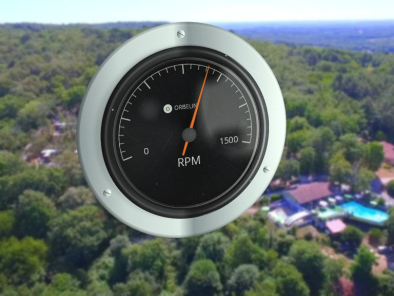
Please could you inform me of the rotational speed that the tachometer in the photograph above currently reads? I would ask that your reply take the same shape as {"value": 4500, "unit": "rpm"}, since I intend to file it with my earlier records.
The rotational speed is {"value": 900, "unit": "rpm"}
